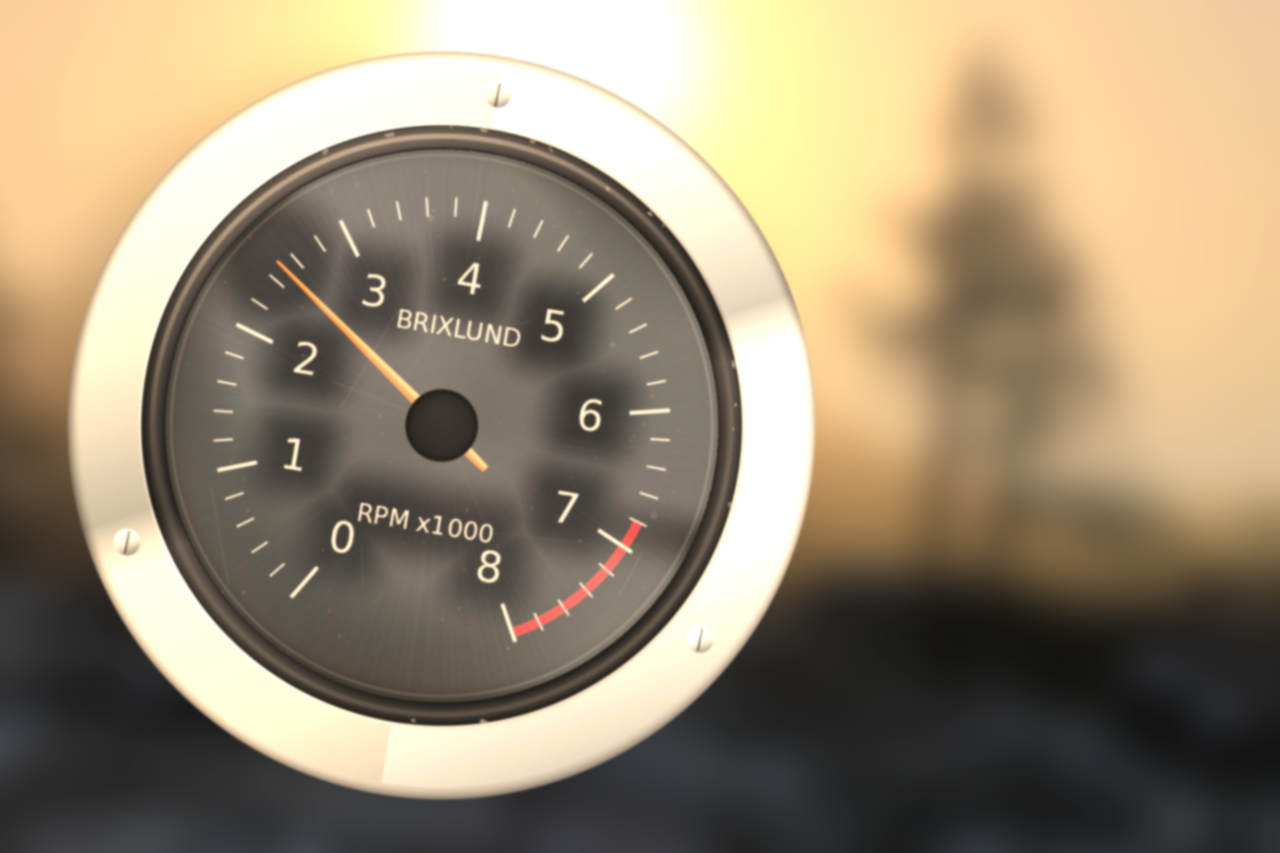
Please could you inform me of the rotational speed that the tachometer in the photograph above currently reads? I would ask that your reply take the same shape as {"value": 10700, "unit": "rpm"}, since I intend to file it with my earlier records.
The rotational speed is {"value": 2500, "unit": "rpm"}
